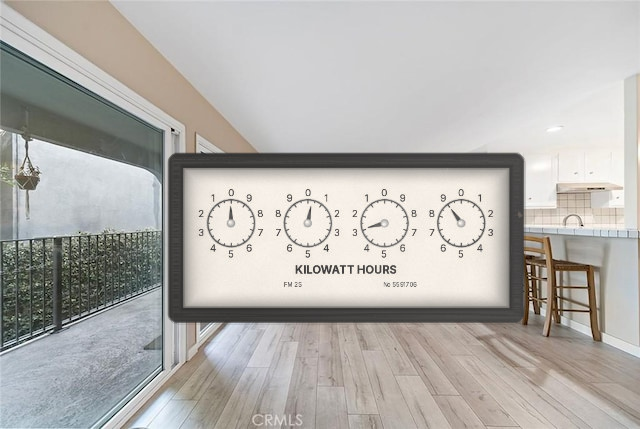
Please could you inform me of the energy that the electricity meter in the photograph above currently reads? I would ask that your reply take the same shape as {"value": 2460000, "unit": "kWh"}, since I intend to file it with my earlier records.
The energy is {"value": 29, "unit": "kWh"}
